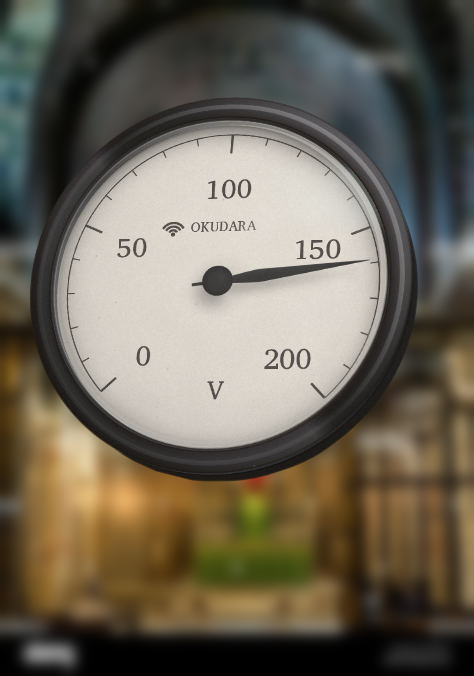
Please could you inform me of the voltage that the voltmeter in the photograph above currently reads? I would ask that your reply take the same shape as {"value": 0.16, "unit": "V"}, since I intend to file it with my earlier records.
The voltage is {"value": 160, "unit": "V"}
